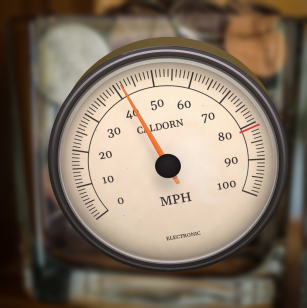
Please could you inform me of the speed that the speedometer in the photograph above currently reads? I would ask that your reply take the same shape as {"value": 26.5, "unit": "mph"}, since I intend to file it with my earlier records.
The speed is {"value": 42, "unit": "mph"}
